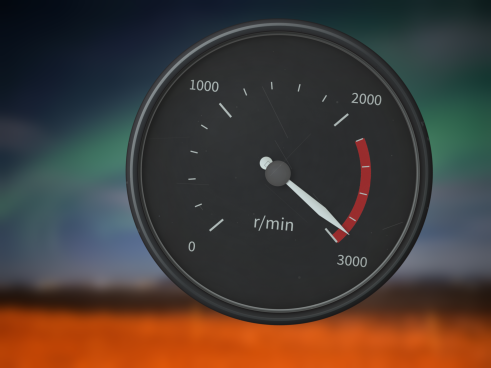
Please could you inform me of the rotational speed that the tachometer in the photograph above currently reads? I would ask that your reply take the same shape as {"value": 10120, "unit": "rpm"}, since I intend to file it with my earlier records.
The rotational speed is {"value": 2900, "unit": "rpm"}
